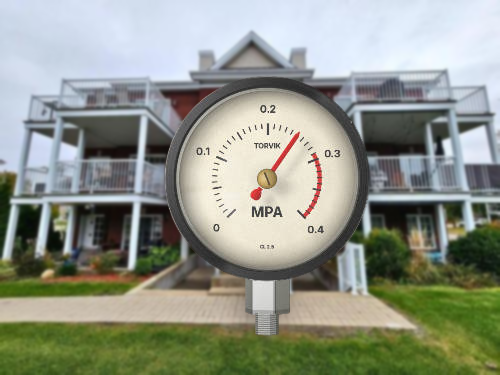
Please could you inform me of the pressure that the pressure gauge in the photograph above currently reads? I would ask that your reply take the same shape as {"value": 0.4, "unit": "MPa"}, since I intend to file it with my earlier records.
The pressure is {"value": 0.25, "unit": "MPa"}
